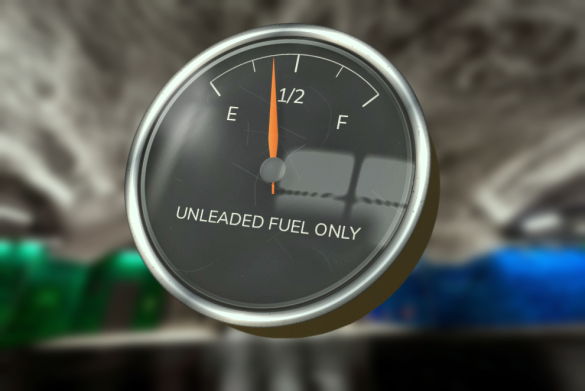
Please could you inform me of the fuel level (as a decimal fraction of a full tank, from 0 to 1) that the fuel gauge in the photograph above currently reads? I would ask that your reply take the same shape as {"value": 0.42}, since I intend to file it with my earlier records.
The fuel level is {"value": 0.375}
